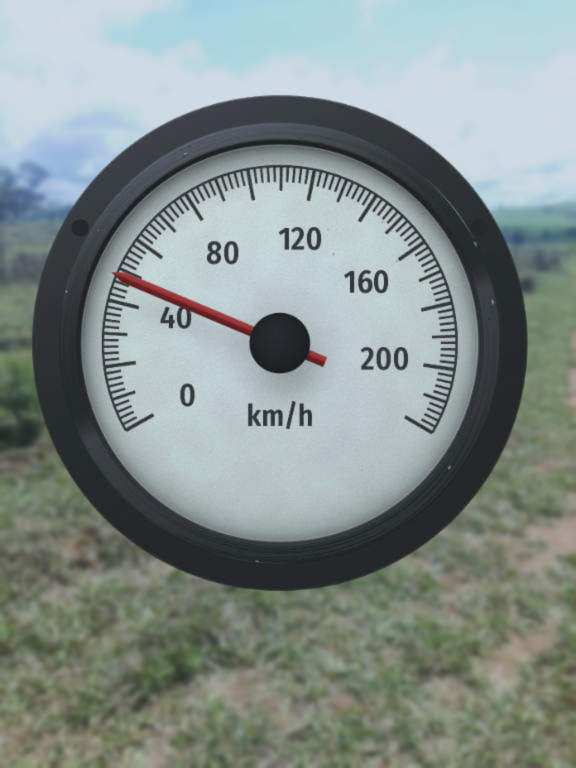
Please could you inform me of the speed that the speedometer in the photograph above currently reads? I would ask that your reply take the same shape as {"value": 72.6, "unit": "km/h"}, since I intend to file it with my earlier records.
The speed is {"value": 48, "unit": "km/h"}
